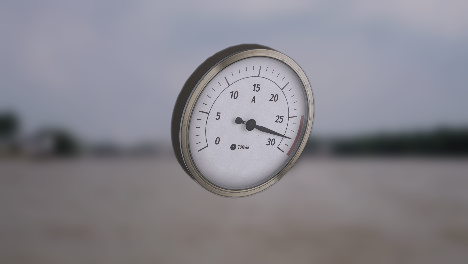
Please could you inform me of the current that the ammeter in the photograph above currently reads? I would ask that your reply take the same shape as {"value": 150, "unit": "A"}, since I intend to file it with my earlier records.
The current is {"value": 28, "unit": "A"}
